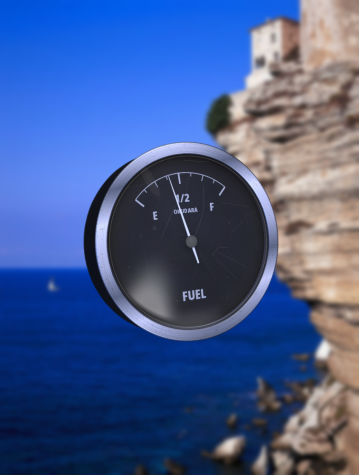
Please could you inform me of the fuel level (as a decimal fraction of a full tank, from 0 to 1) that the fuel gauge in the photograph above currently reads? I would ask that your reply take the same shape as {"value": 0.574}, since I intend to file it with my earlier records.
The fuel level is {"value": 0.375}
